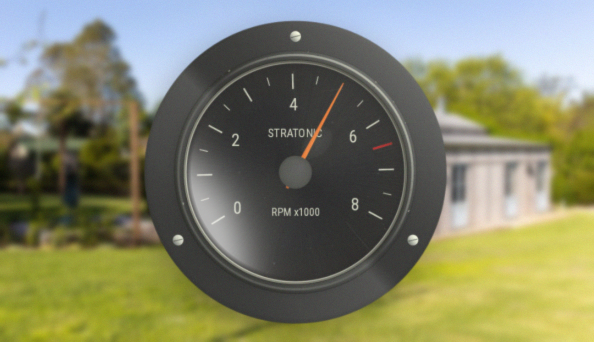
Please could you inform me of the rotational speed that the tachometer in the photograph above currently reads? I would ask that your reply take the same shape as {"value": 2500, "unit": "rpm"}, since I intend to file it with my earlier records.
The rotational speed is {"value": 5000, "unit": "rpm"}
